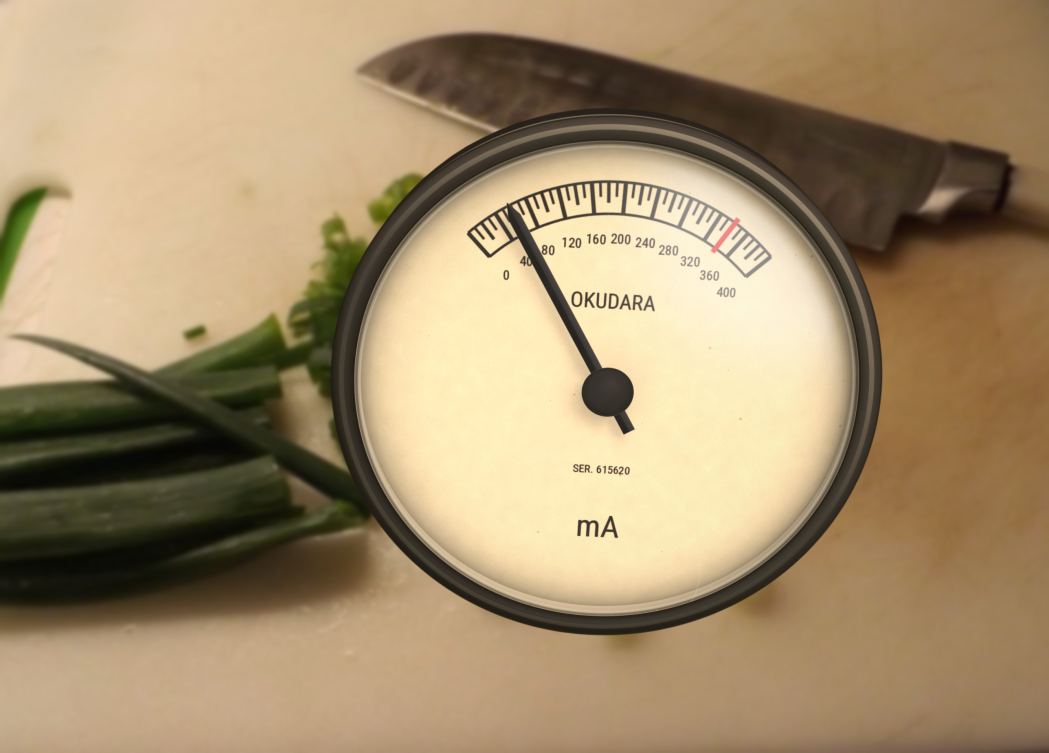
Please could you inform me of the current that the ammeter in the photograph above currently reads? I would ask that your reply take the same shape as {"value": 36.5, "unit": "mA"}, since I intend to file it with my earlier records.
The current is {"value": 60, "unit": "mA"}
